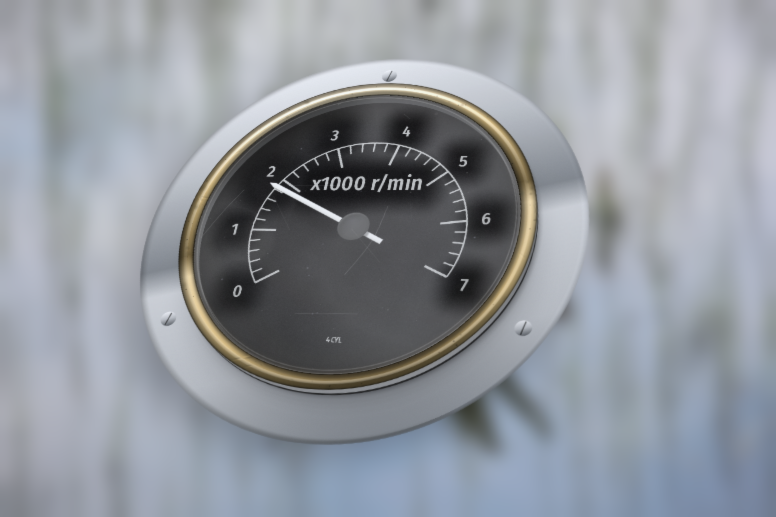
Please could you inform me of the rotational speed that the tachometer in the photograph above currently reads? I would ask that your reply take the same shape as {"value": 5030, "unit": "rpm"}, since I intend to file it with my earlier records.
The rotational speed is {"value": 1800, "unit": "rpm"}
